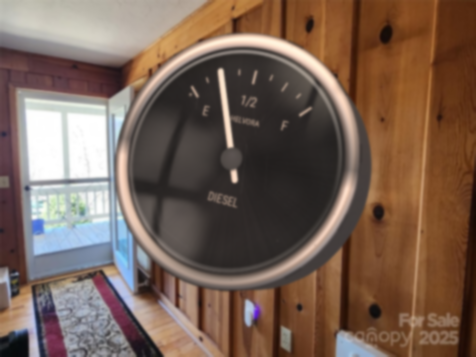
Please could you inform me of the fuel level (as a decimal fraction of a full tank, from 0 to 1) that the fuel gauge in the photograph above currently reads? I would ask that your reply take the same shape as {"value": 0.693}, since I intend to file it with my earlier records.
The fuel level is {"value": 0.25}
